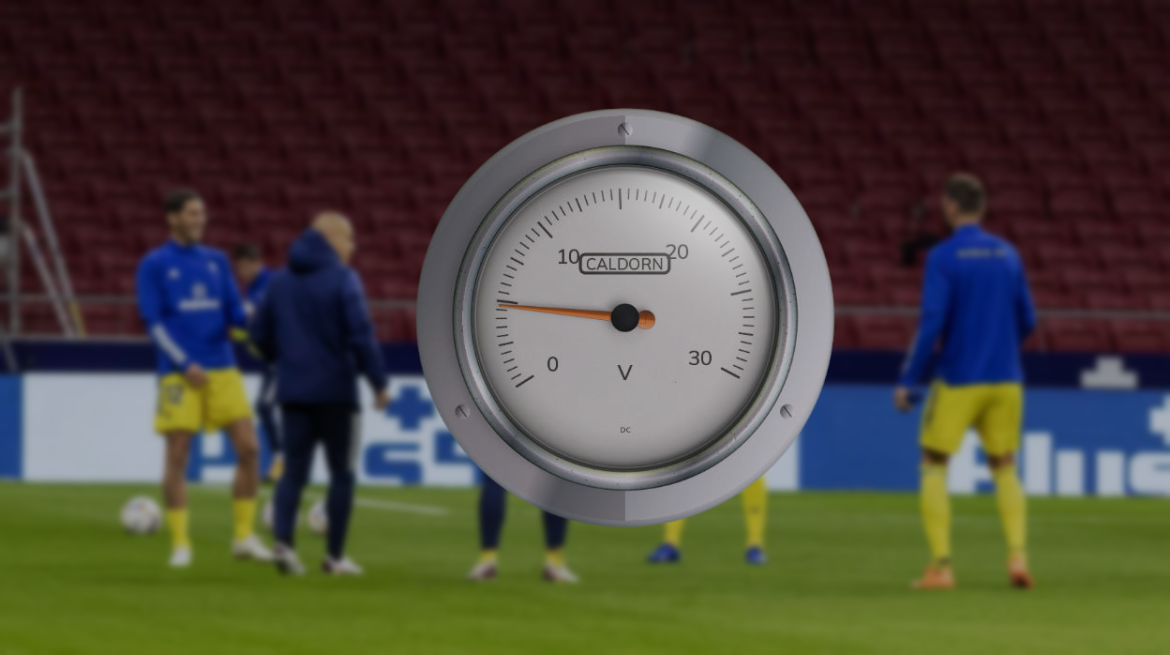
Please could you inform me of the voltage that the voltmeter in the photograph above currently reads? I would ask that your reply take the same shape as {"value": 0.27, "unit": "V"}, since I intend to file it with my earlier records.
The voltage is {"value": 4.75, "unit": "V"}
